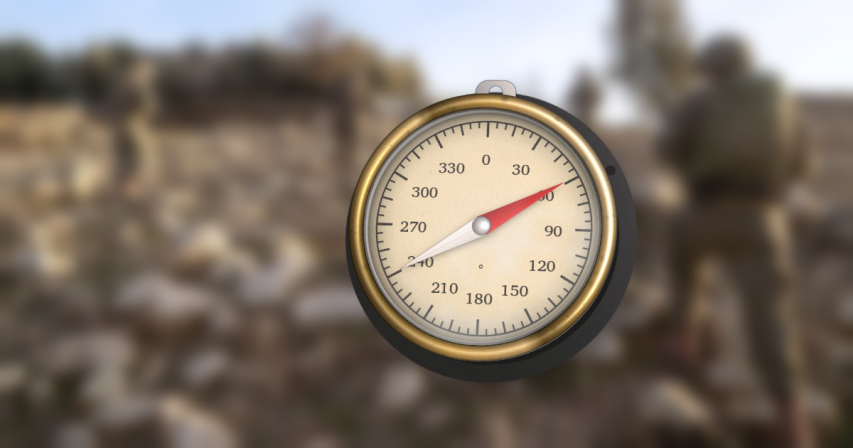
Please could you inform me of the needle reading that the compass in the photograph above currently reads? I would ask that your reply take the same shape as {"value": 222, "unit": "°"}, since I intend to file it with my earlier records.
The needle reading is {"value": 60, "unit": "°"}
